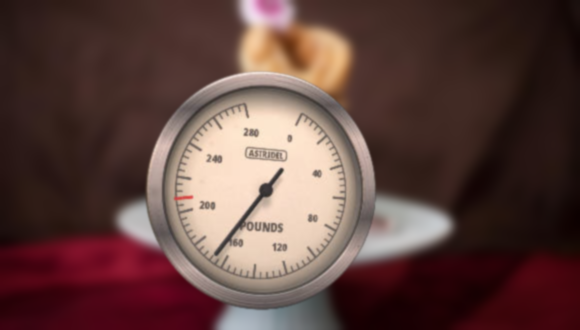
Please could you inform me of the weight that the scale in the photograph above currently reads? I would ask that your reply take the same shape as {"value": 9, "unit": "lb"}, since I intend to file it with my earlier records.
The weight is {"value": 168, "unit": "lb"}
